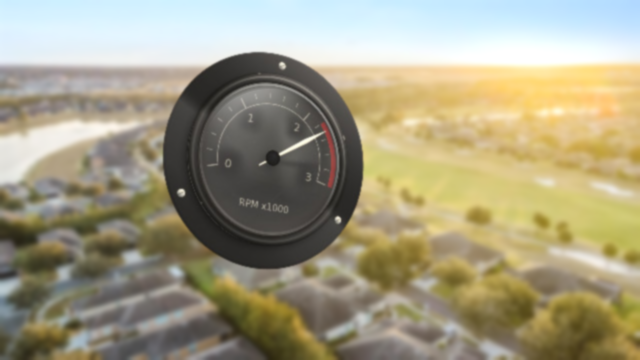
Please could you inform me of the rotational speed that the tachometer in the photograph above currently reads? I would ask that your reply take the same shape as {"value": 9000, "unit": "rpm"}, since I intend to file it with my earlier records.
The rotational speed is {"value": 2300, "unit": "rpm"}
